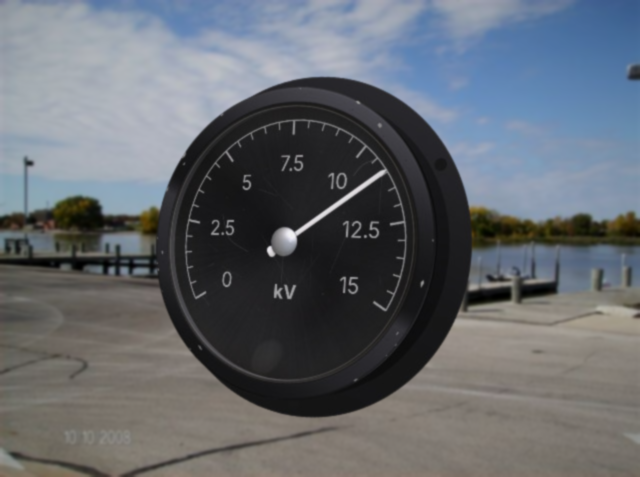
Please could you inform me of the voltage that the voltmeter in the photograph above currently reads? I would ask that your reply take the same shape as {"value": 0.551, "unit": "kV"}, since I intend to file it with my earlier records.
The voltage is {"value": 11, "unit": "kV"}
